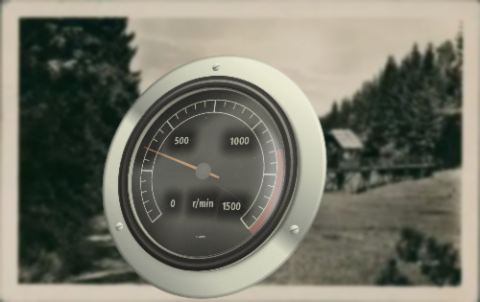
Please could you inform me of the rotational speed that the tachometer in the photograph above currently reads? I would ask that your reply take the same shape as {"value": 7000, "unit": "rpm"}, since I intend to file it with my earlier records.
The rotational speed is {"value": 350, "unit": "rpm"}
